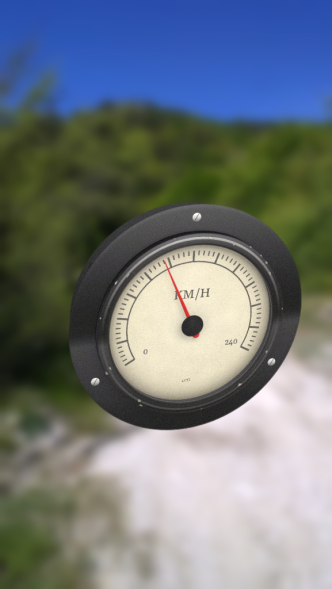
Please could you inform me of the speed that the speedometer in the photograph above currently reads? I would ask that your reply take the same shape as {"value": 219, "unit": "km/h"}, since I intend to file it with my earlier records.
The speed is {"value": 96, "unit": "km/h"}
